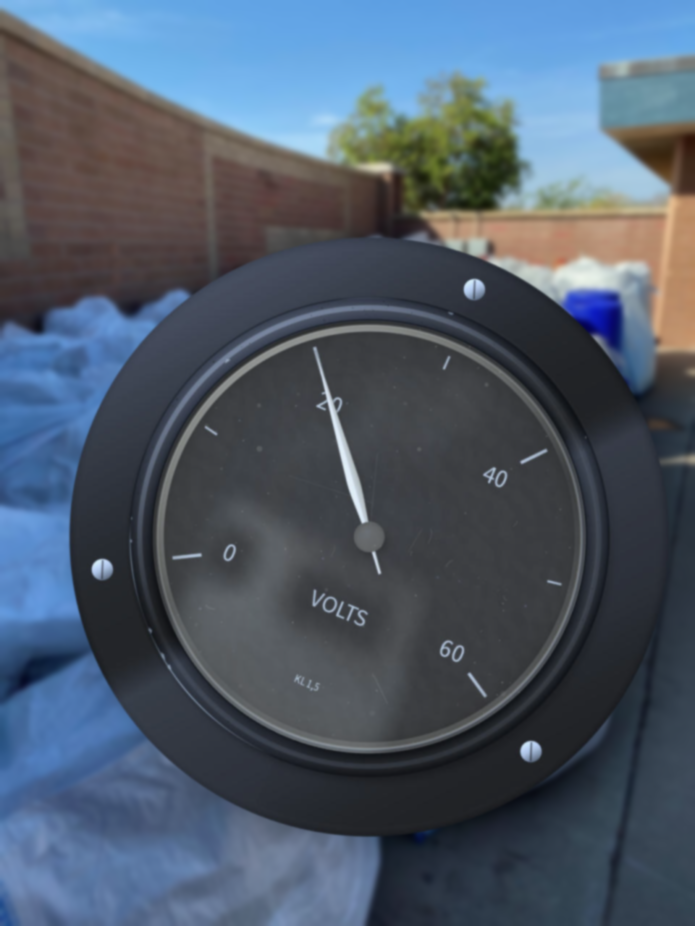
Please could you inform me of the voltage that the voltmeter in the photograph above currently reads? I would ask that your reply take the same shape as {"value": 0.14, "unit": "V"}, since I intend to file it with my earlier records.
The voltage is {"value": 20, "unit": "V"}
